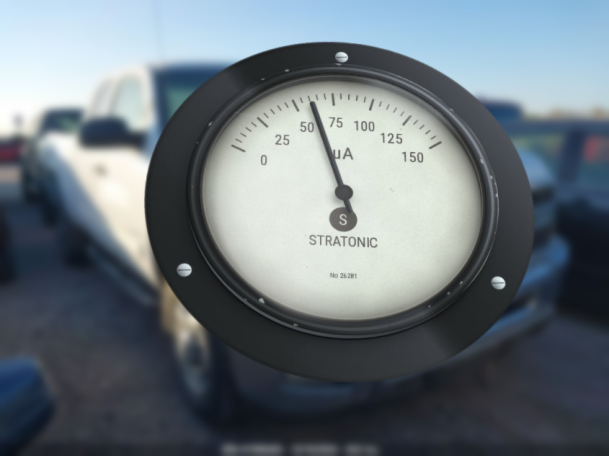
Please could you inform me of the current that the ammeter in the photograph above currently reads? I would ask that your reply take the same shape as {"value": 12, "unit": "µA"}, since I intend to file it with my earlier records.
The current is {"value": 60, "unit": "µA"}
